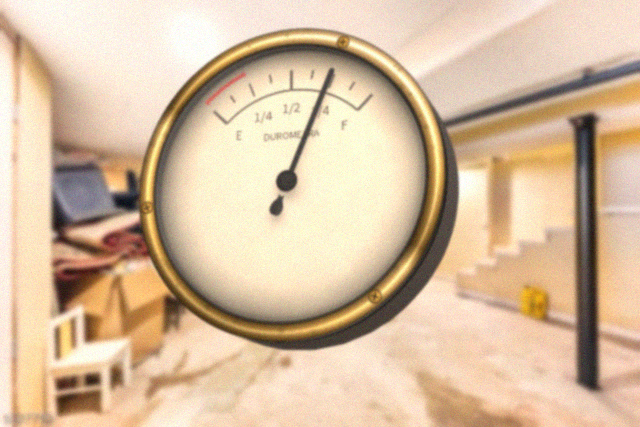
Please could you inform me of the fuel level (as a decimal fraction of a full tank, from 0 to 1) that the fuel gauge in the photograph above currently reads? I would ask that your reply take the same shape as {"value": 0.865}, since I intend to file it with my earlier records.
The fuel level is {"value": 0.75}
